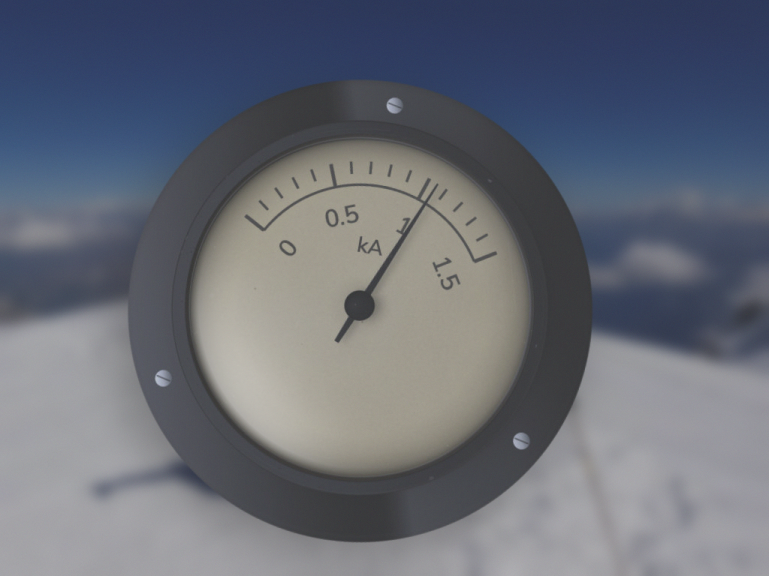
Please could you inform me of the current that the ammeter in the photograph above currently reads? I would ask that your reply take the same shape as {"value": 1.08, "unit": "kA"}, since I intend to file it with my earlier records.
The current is {"value": 1.05, "unit": "kA"}
